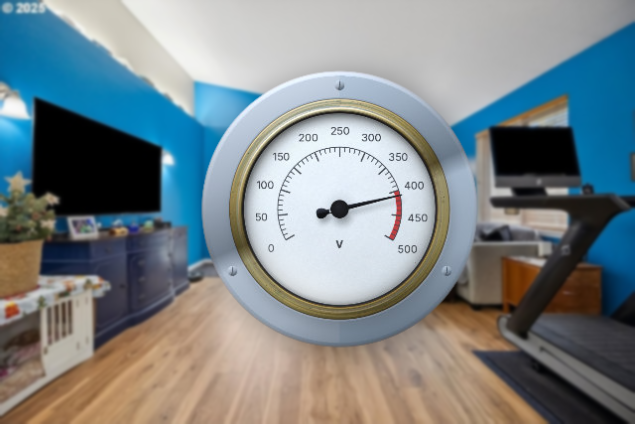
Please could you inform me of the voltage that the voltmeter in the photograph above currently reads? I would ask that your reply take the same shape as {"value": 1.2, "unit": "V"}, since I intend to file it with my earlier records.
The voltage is {"value": 410, "unit": "V"}
